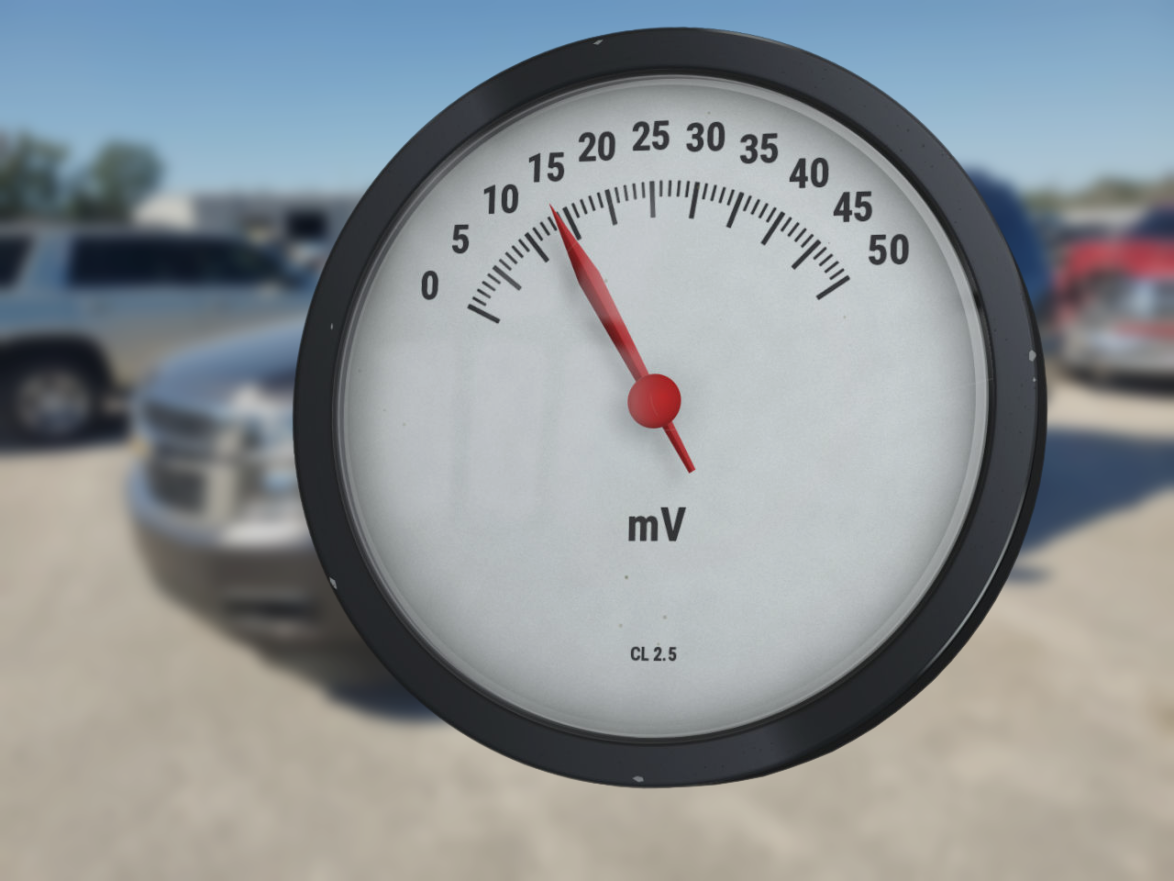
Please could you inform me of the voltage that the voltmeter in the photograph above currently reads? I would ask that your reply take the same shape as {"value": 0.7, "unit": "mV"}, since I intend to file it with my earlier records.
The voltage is {"value": 14, "unit": "mV"}
